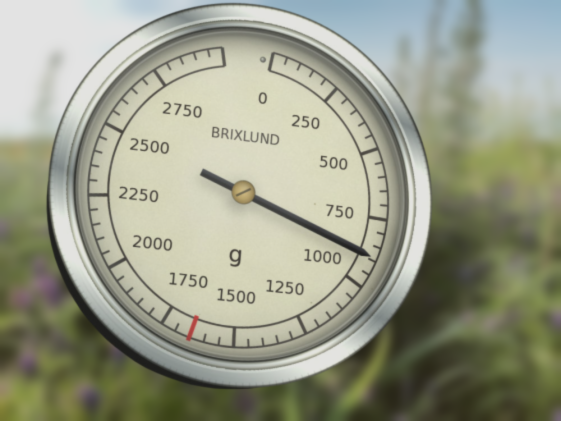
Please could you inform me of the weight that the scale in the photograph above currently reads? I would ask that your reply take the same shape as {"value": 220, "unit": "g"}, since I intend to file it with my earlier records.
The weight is {"value": 900, "unit": "g"}
